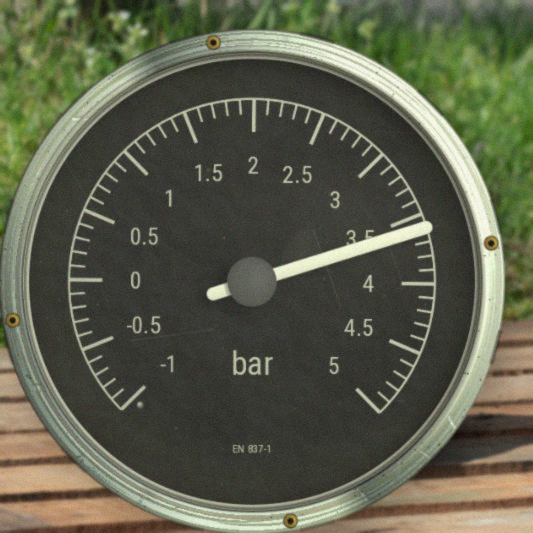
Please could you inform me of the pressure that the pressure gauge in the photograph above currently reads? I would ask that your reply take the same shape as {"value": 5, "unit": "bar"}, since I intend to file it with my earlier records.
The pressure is {"value": 3.6, "unit": "bar"}
